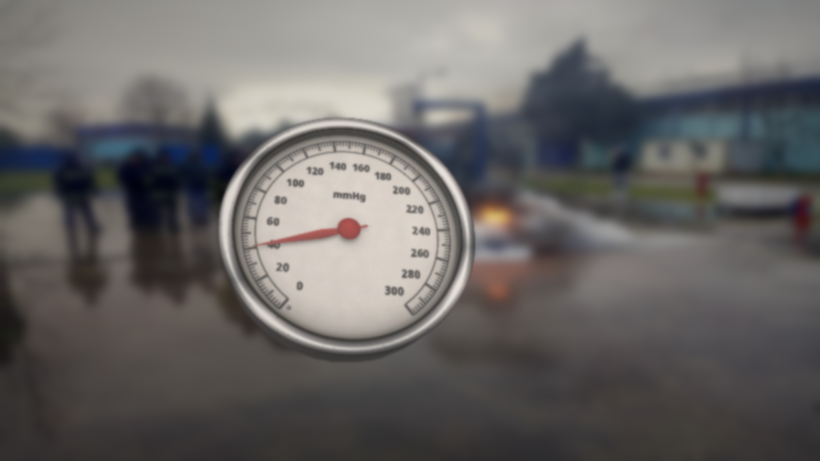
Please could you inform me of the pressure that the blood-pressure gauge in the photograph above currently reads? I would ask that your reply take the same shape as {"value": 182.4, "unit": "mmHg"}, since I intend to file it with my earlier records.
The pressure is {"value": 40, "unit": "mmHg"}
